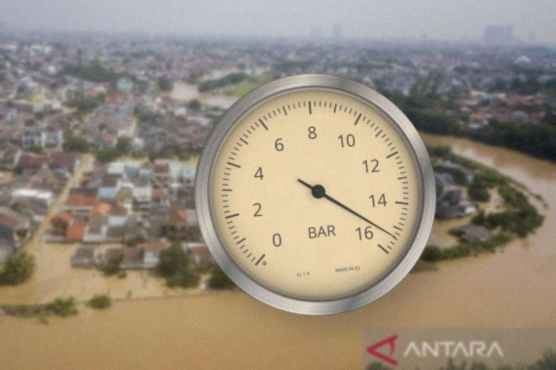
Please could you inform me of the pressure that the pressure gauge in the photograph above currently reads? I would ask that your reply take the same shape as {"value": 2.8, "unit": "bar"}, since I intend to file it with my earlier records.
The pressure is {"value": 15.4, "unit": "bar"}
